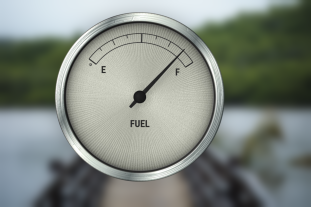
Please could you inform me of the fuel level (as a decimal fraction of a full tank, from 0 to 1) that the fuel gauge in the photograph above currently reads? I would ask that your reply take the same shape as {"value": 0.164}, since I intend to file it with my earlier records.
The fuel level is {"value": 0.875}
